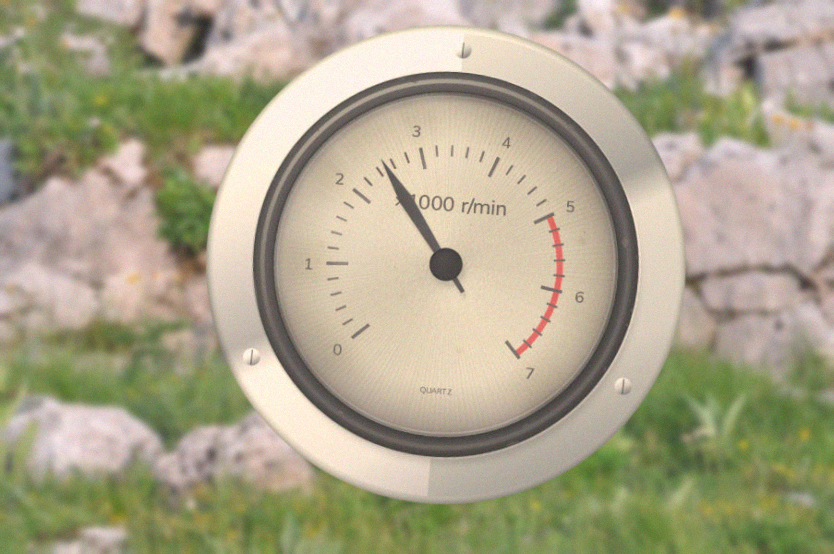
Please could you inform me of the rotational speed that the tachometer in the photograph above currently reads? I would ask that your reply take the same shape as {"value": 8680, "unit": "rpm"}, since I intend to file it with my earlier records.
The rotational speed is {"value": 2500, "unit": "rpm"}
